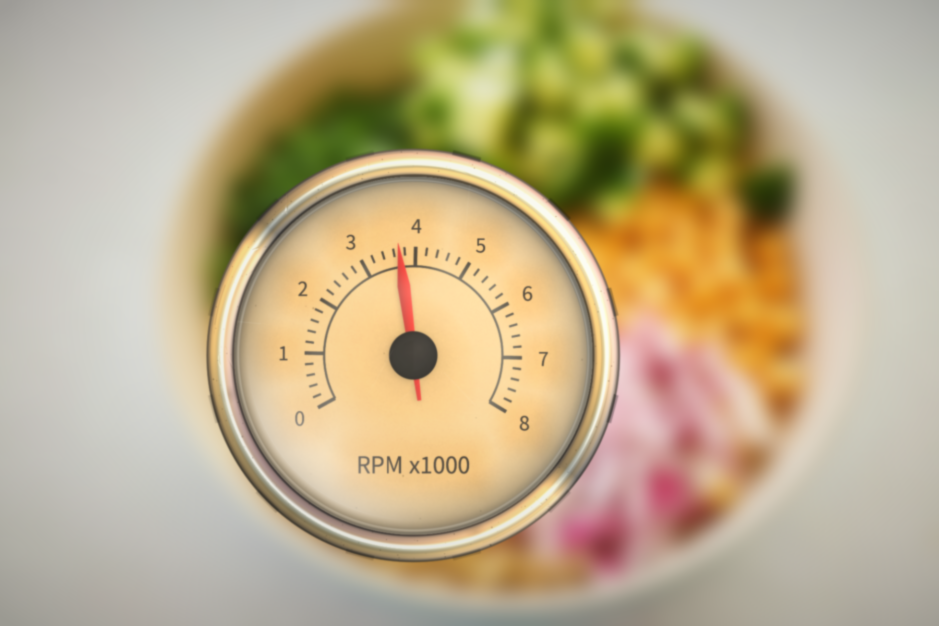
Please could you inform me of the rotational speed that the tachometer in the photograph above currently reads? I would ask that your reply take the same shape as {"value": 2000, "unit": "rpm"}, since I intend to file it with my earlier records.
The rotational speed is {"value": 3700, "unit": "rpm"}
